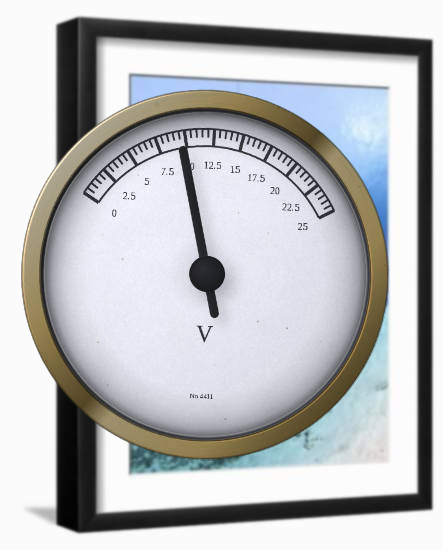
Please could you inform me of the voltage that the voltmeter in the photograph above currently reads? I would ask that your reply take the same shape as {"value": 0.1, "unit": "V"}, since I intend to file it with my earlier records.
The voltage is {"value": 9.5, "unit": "V"}
